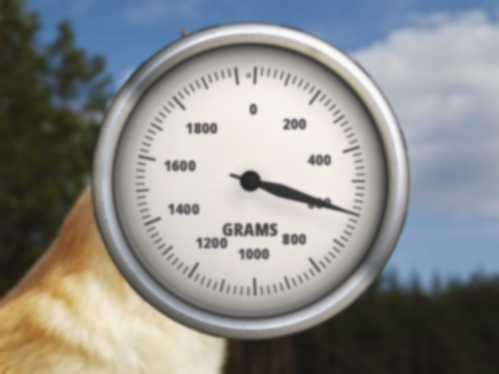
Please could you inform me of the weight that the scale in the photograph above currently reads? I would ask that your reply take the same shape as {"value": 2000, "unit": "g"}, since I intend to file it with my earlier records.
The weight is {"value": 600, "unit": "g"}
